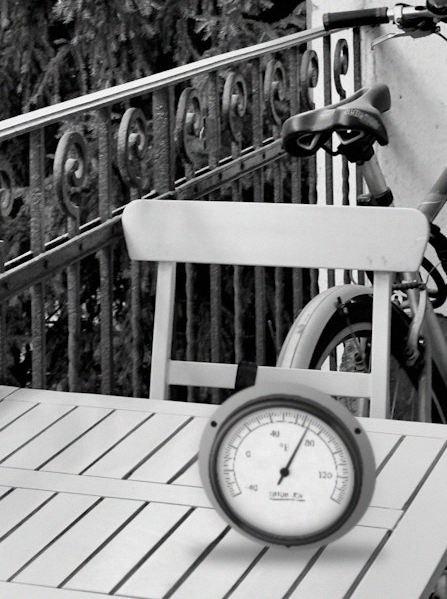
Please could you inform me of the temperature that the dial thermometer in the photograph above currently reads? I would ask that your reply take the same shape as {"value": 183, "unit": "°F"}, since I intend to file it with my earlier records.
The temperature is {"value": 70, "unit": "°F"}
